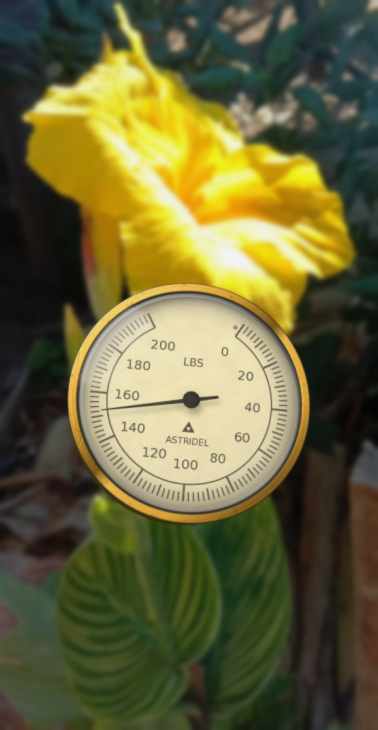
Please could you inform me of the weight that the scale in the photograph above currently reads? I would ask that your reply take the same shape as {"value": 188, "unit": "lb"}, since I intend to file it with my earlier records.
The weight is {"value": 152, "unit": "lb"}
